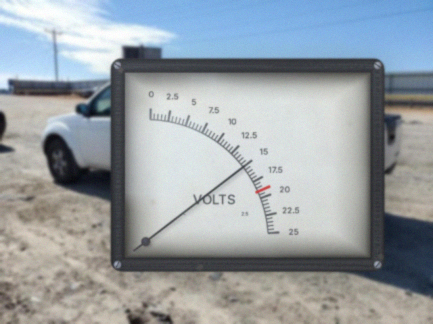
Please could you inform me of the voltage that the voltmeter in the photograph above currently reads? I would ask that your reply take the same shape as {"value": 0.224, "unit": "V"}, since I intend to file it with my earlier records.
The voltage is {"value": 15, "unit": "V"}
